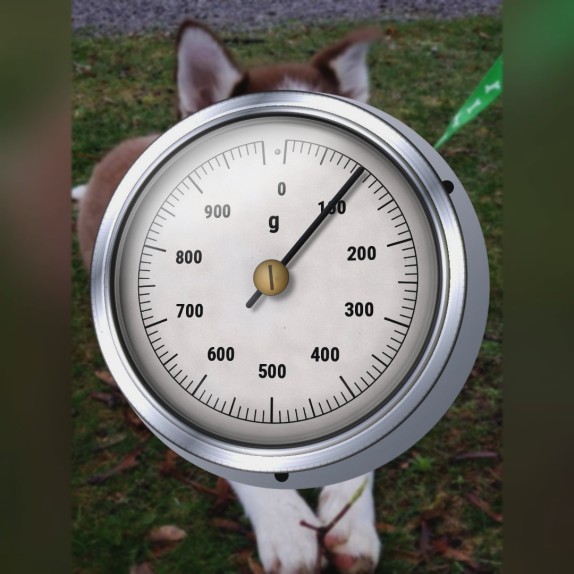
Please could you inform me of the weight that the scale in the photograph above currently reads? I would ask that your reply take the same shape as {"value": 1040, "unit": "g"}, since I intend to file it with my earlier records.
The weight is {"value": 100, "unit": "g"}
